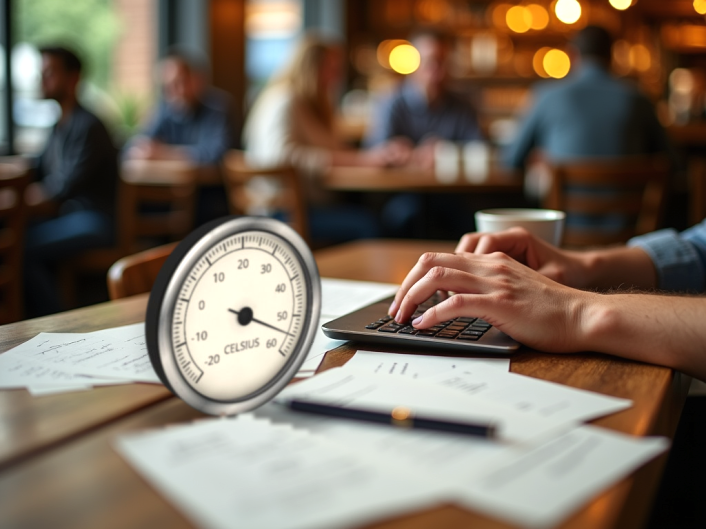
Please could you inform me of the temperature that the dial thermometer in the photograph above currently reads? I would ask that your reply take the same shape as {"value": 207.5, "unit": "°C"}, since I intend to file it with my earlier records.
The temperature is {"value": 55, "unit": "°C"}
